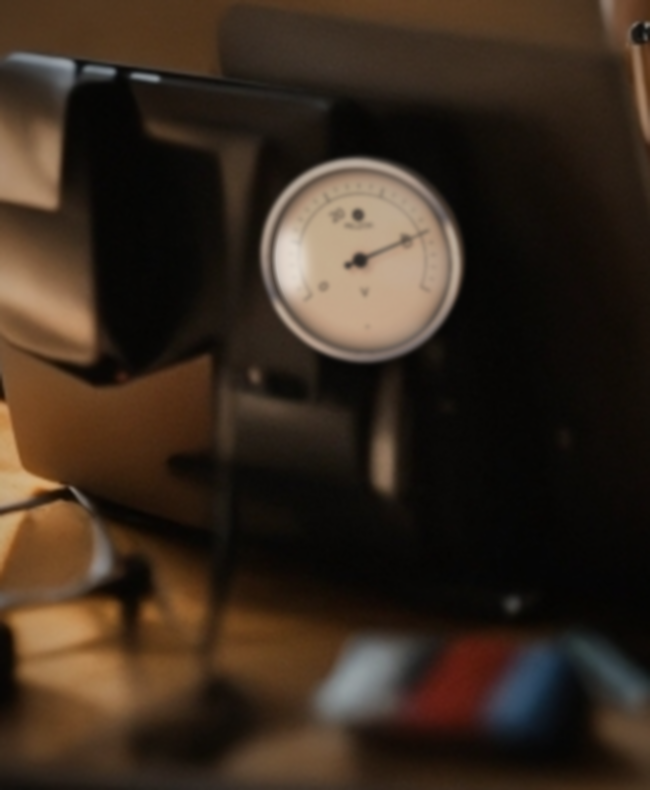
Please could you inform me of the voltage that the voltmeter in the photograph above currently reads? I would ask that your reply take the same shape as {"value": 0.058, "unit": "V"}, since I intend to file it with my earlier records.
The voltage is {"value": 40, "unit": "V"}
